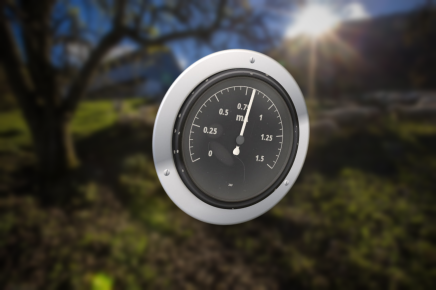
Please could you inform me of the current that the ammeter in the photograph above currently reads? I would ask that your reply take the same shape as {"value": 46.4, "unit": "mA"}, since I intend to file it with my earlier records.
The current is {"value": 0.8, "unit": "mA"}
